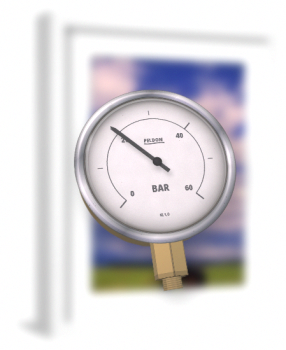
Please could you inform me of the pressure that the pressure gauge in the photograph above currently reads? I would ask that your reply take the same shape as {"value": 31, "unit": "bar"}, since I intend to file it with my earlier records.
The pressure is {"value": 20, "unit": "bar"}
